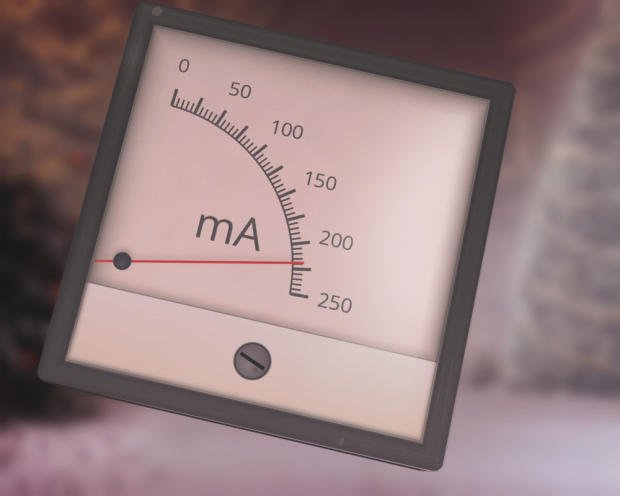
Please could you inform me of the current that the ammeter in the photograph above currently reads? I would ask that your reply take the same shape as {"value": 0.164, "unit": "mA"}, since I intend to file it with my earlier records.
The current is {"value": 220, "unit": "mA"}
